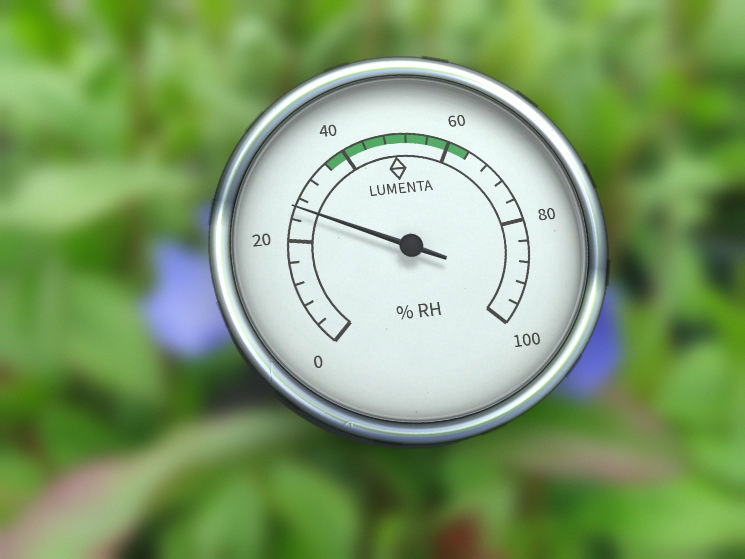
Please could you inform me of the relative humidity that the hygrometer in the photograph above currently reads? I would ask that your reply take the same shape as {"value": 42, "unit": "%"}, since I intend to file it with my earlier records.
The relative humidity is {"value": 26, "unit": "%"}
